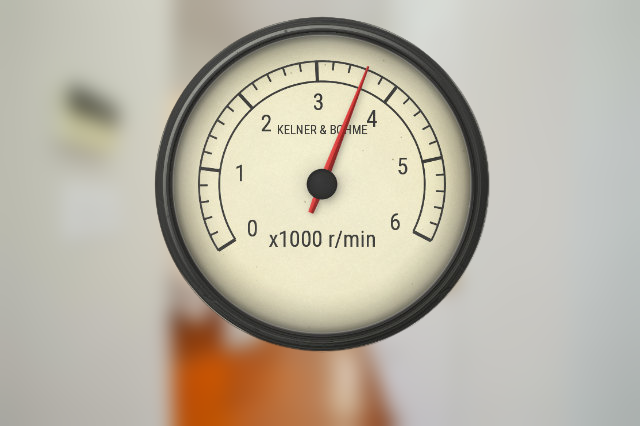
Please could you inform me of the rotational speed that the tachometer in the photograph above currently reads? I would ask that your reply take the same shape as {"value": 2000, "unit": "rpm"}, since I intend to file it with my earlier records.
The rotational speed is {"value": 3600, "unit": "rpm"}
